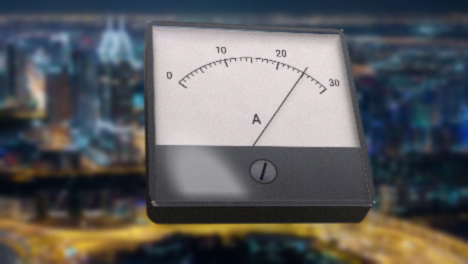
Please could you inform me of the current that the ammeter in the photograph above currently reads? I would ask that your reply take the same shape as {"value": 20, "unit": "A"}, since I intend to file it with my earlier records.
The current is {"value": 25, "unit": "A"}
